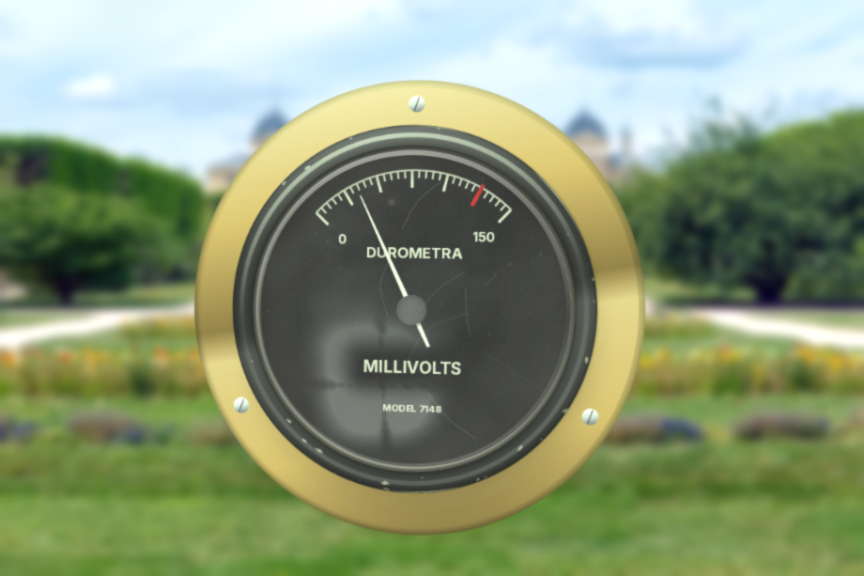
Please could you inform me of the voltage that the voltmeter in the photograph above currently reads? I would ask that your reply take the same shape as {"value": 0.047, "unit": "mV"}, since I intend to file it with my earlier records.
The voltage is {"value": 35, "unit": "mV"}
